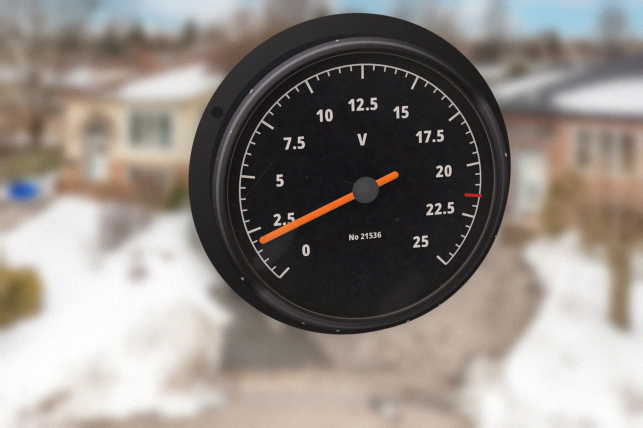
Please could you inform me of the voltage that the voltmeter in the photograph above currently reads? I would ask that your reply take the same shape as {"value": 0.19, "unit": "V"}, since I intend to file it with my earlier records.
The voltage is {"value": 2, "unit": "V"}
